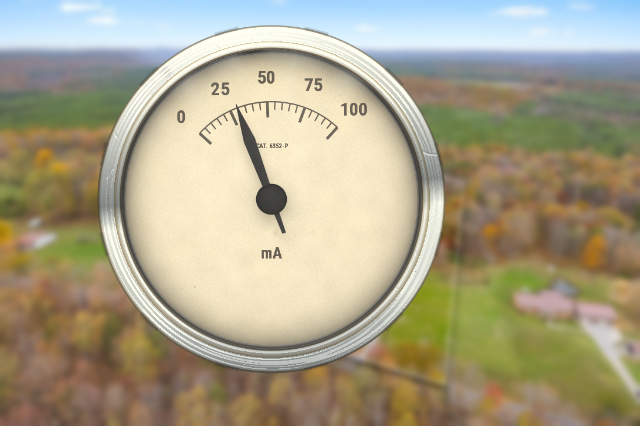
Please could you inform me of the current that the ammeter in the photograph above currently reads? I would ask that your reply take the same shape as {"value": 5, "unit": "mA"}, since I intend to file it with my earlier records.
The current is {"value": 30, "unit": "mA"}
